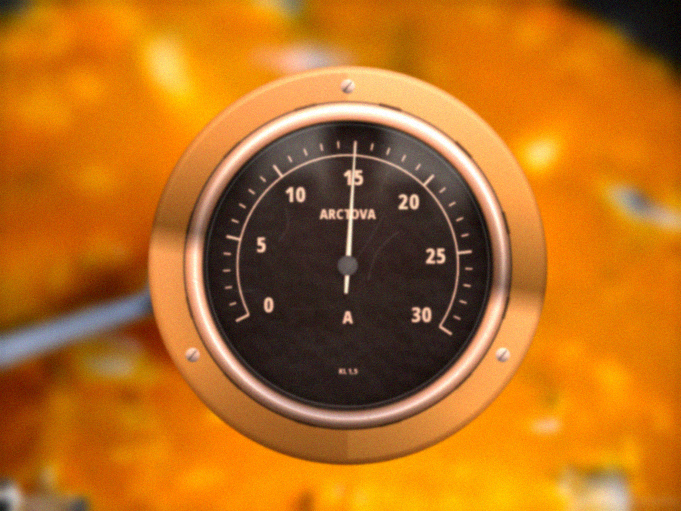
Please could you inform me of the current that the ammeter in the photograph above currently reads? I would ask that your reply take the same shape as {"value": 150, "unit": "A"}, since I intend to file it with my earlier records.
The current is {"value": 15, "unit": "A"}
